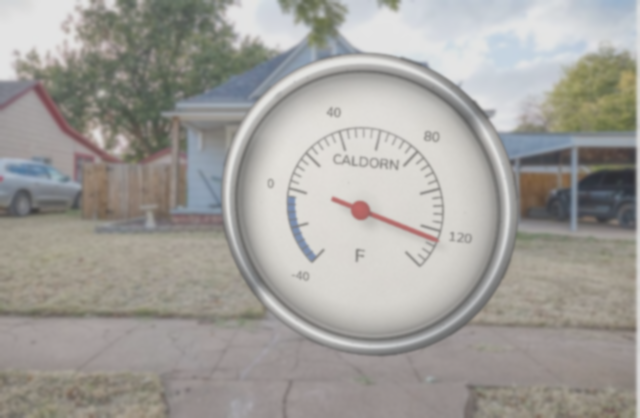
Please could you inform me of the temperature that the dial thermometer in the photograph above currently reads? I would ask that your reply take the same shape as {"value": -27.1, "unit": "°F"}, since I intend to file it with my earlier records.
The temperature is {"value": 124, "unit": "°F"}
